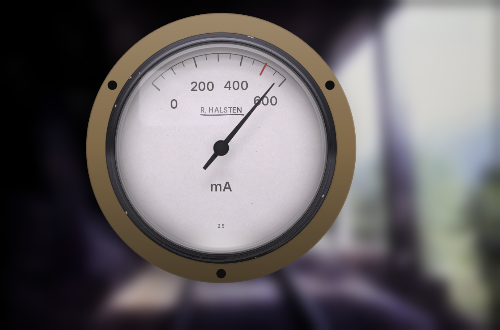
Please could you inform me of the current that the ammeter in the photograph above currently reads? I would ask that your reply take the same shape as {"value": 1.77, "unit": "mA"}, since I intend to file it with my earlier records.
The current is {"value": 575, "unit": "mA"}
